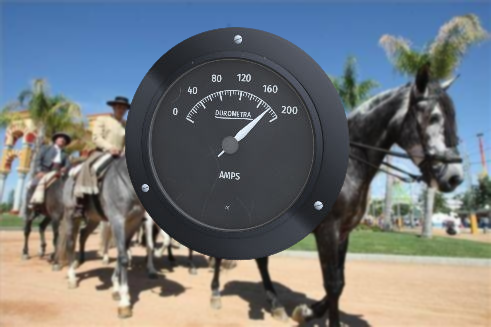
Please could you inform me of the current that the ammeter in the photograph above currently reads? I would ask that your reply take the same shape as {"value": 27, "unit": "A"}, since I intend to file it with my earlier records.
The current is {"value": 180, "unit": "A"}
